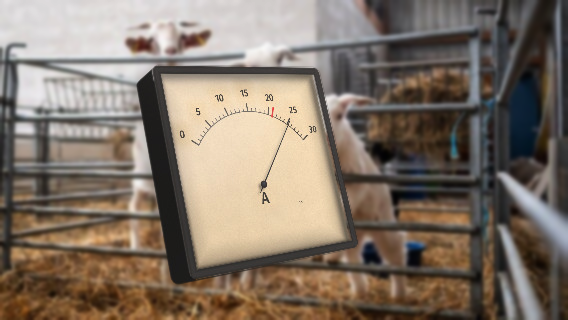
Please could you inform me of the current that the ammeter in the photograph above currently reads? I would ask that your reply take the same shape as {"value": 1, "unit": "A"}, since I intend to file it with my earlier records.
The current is {"value": 25, "unit": "A"}
